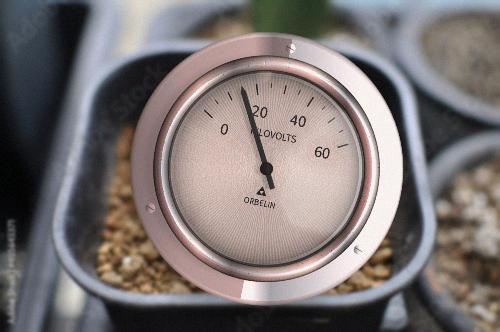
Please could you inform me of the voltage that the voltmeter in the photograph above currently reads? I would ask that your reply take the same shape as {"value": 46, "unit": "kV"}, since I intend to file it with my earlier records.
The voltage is {"value": 15, "unit": "kV"}
